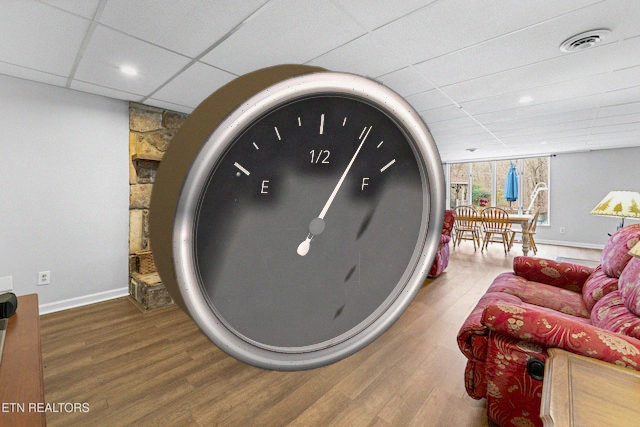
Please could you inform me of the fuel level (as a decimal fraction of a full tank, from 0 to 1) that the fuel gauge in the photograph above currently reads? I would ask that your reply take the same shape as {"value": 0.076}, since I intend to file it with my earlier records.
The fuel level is {"value": 0.75}
